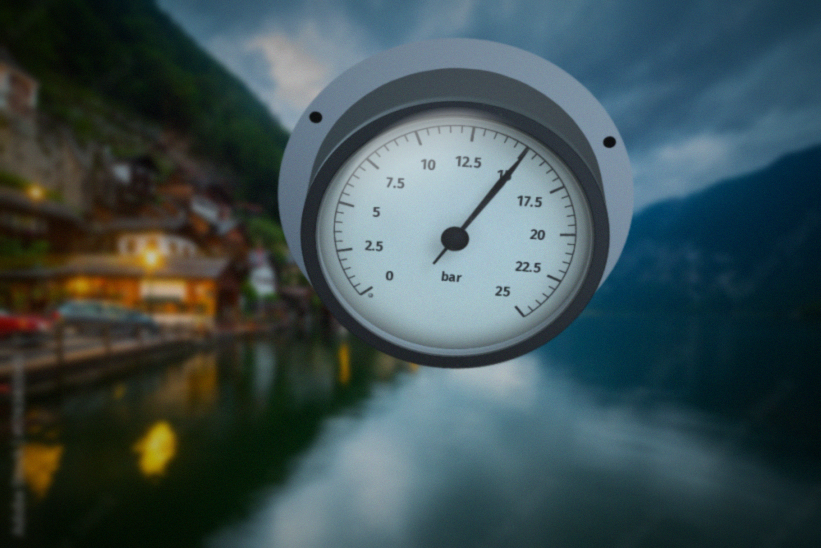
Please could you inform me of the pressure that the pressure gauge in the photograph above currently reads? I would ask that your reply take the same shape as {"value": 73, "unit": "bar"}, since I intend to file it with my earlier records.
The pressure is {"value": 15, "unit": "bar"}
